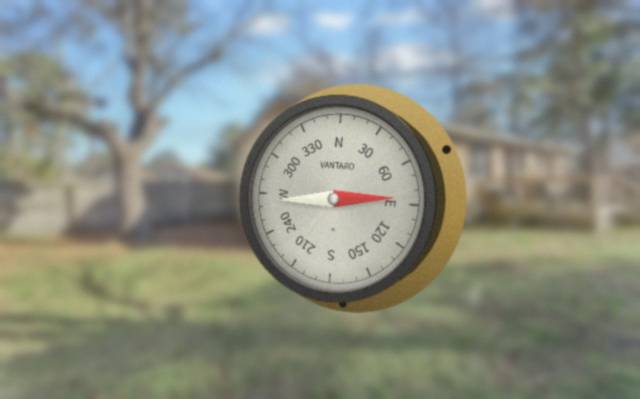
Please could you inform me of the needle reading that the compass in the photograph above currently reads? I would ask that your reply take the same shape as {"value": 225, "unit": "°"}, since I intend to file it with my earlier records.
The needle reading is {"value": 85, "unit": "°"}
